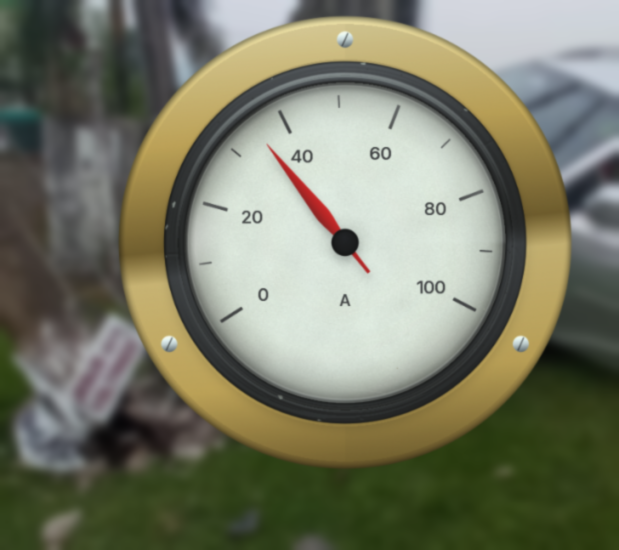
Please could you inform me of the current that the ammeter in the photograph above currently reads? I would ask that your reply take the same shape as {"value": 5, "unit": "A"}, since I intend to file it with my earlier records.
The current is {"value": 35, "unit": "A"}
